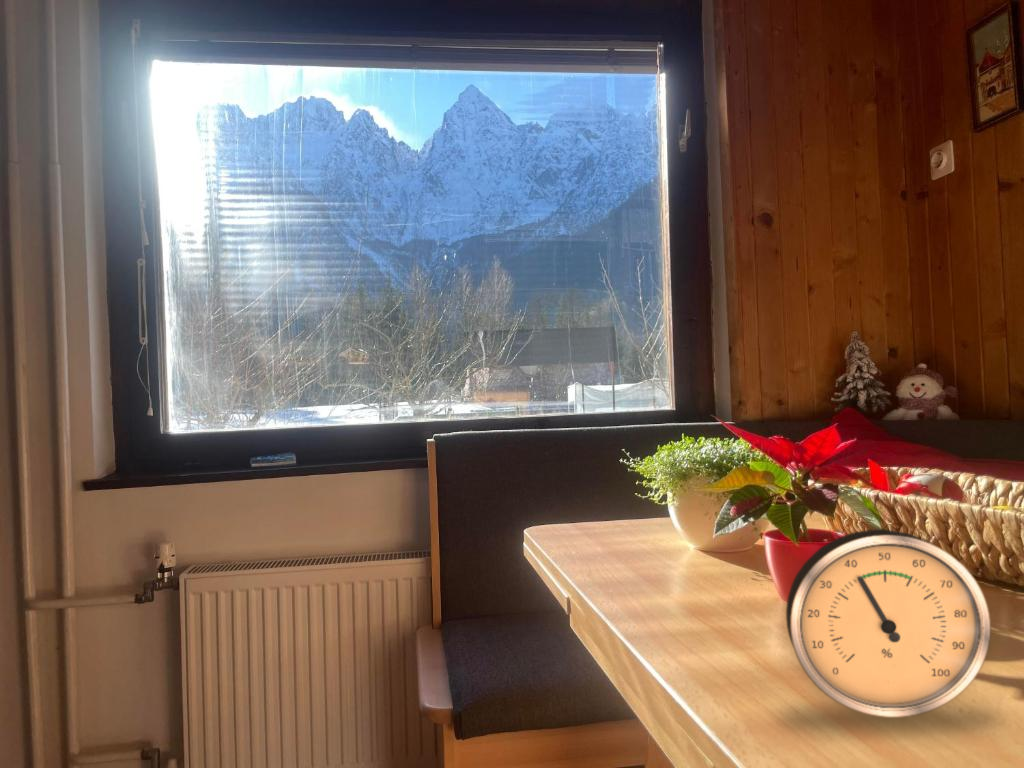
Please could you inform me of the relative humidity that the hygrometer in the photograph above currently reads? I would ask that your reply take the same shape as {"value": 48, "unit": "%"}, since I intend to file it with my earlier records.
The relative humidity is {"value": 40, "unit": "%"}
